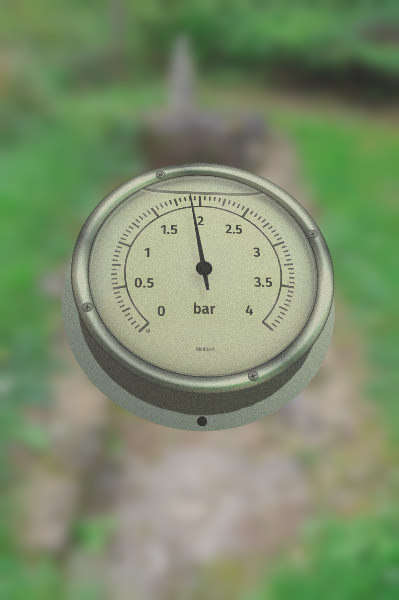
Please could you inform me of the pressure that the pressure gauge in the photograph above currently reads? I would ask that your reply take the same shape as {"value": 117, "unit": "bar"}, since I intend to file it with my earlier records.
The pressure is {"value": 1.9, "unit": "bar"}
